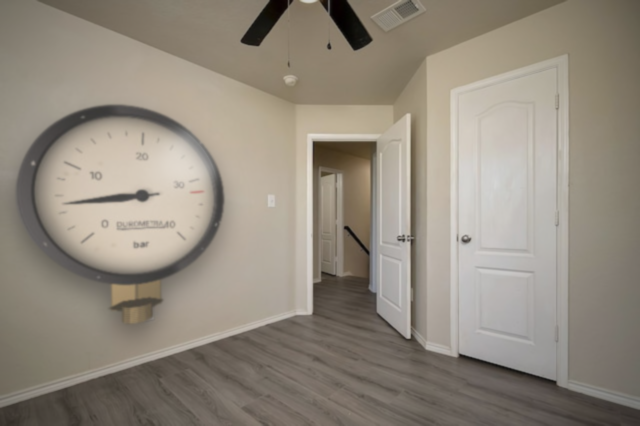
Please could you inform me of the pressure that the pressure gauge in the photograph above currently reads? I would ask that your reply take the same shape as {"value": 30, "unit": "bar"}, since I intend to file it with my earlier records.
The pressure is {"value": 5, "unit": "bar"}
